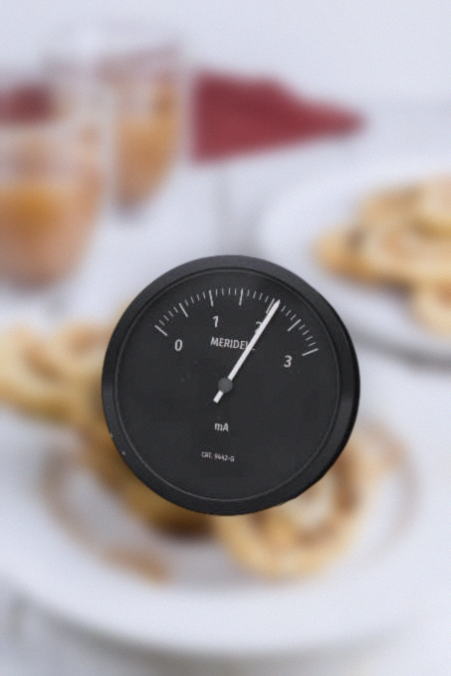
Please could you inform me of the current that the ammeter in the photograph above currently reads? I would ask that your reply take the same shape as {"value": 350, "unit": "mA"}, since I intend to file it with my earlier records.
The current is {"value": 2.1, "unit": "mA"}
